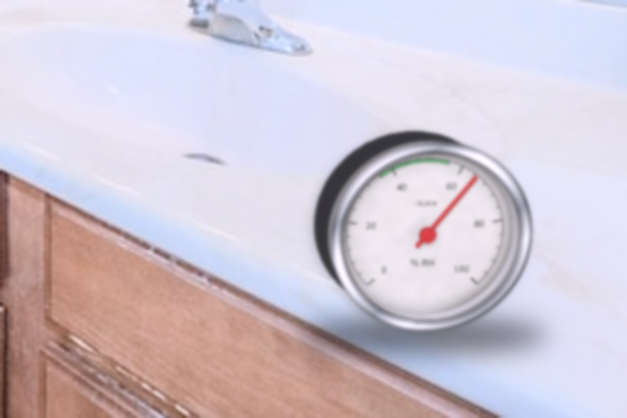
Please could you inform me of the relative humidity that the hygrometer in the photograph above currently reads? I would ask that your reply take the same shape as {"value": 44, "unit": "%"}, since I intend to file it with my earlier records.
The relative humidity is {"value": 64, "unit": "%"}
